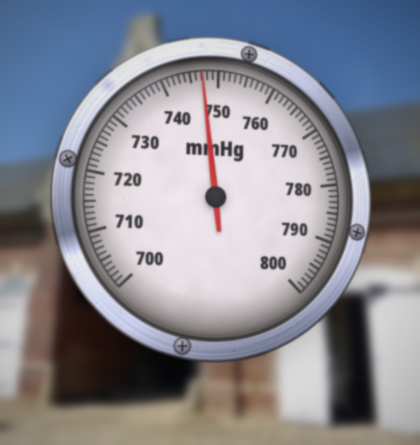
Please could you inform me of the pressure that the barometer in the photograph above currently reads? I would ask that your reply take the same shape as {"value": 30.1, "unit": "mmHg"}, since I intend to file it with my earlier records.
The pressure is {"value": 747, "unit": "mmHg"}
